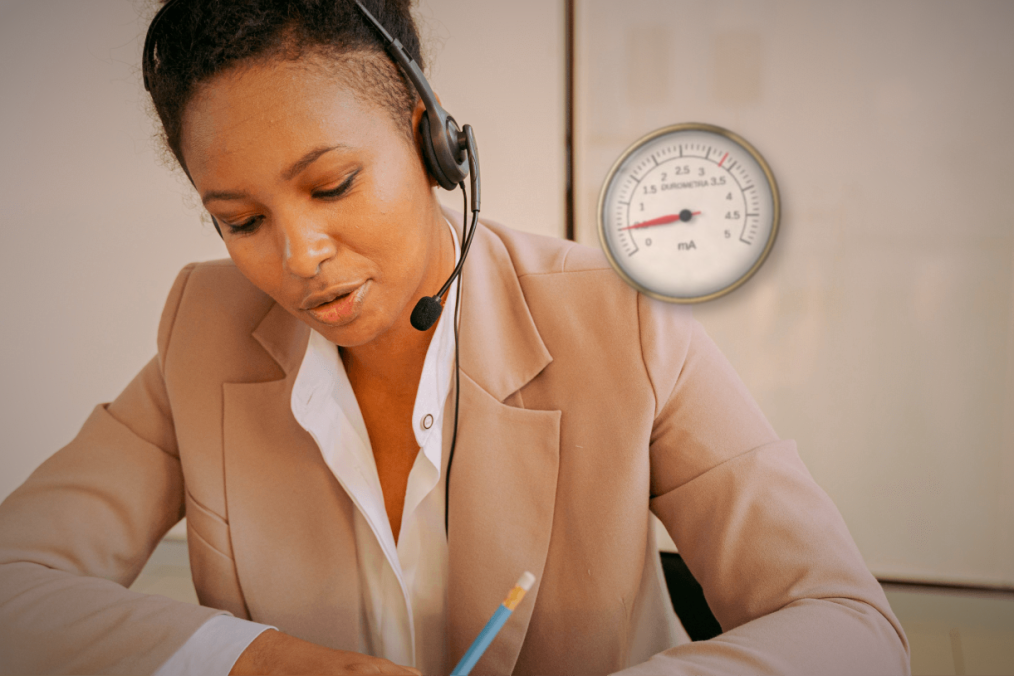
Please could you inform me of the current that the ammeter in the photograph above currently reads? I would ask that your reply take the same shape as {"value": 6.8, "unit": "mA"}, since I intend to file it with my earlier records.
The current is {"value": 0.5, "unit": "mA"}
